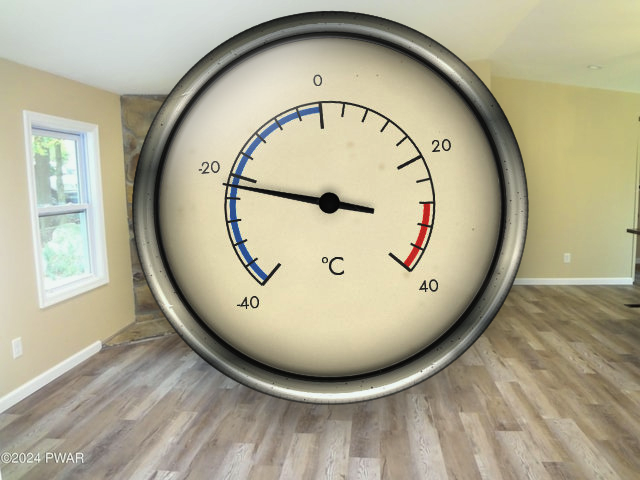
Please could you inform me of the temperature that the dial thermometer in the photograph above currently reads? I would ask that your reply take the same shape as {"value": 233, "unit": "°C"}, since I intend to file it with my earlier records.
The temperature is {"value": -22, "unit": "°C"}
